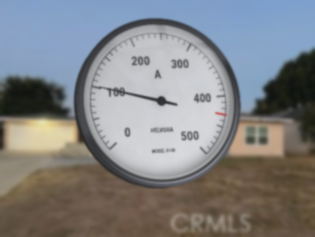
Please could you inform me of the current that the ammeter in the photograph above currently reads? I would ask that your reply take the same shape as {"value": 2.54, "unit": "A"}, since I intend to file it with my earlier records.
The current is {"value": 100, "unit": "A"}
